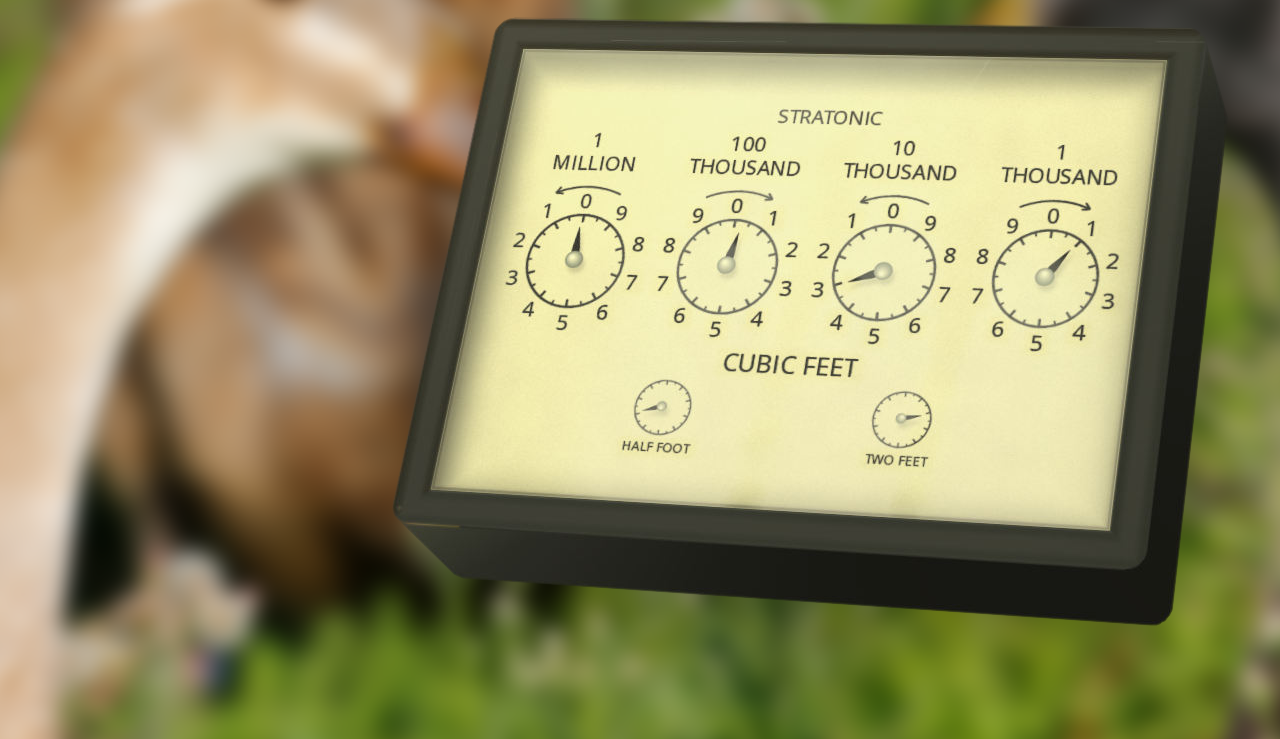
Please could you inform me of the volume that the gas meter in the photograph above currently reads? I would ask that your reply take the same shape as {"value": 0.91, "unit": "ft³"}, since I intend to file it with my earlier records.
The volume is {"value": 3100, "unit": "ft³"}
